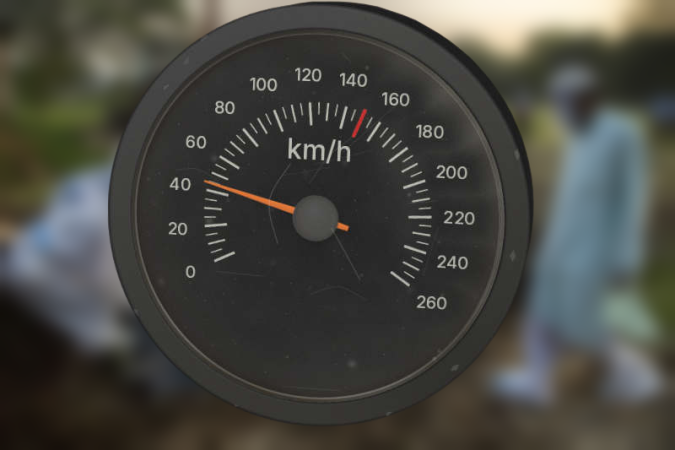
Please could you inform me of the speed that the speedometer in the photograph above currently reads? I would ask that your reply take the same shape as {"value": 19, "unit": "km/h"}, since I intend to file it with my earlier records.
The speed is {"value": 45, "unit": "km/h"}
